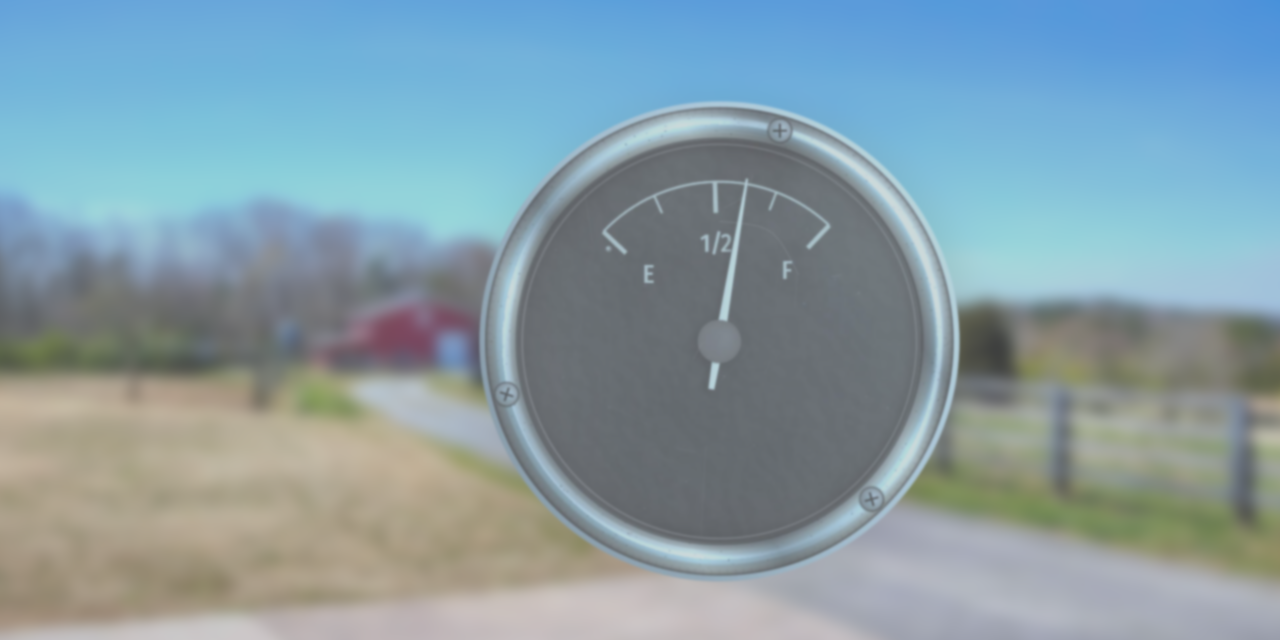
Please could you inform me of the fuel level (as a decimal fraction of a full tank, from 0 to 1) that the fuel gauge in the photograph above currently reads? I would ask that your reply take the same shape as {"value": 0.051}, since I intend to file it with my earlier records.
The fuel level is {"value": 0.625}
